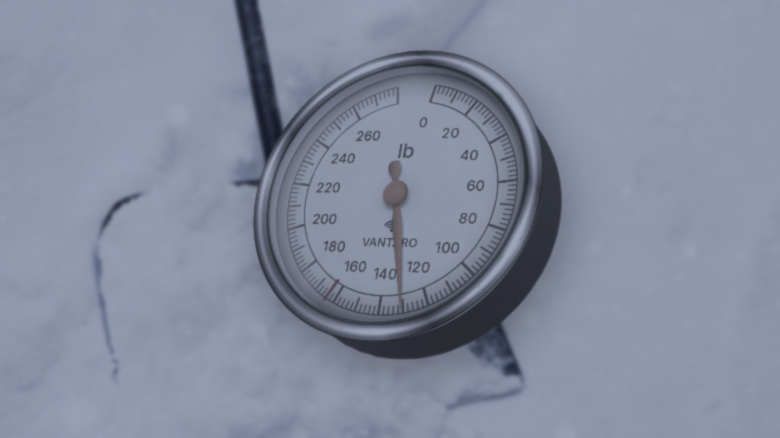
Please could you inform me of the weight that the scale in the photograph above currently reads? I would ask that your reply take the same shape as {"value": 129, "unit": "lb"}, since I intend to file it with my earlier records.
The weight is {"value": 130, "unit": "lb"}
